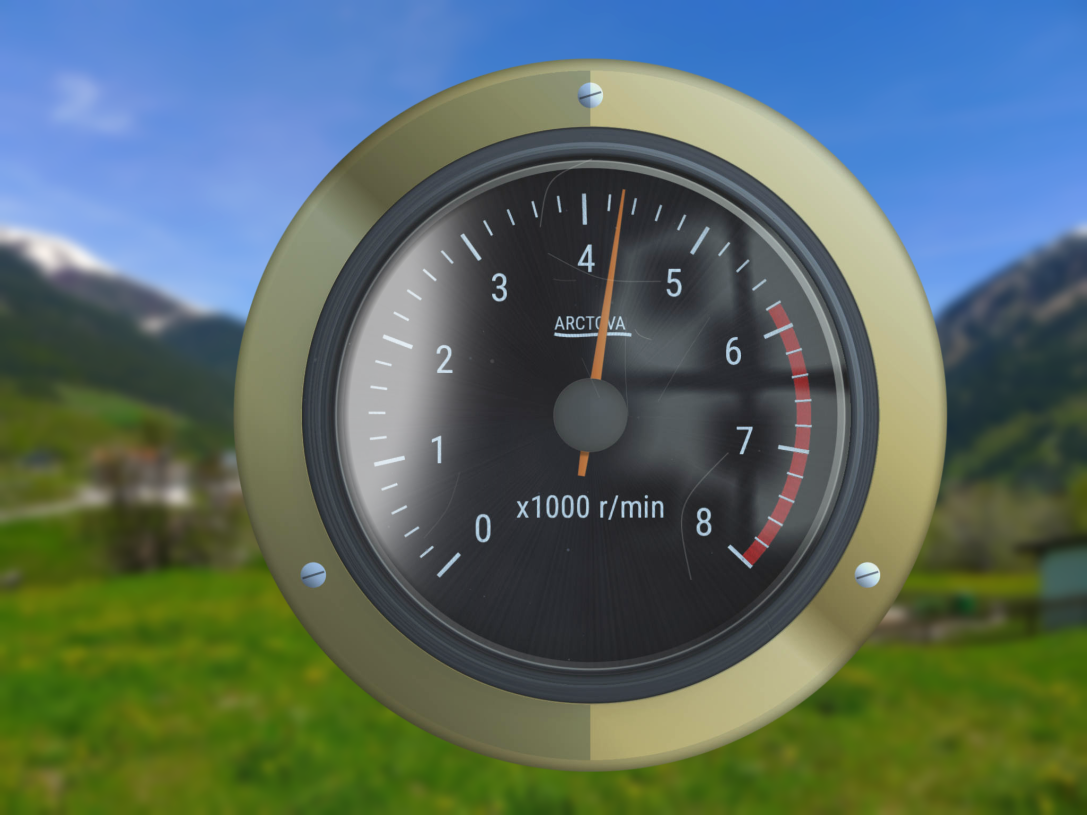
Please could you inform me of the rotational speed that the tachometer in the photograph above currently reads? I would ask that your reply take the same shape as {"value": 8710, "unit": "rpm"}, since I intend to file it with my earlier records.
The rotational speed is {"value": 4300, "unit": "rpm"}
